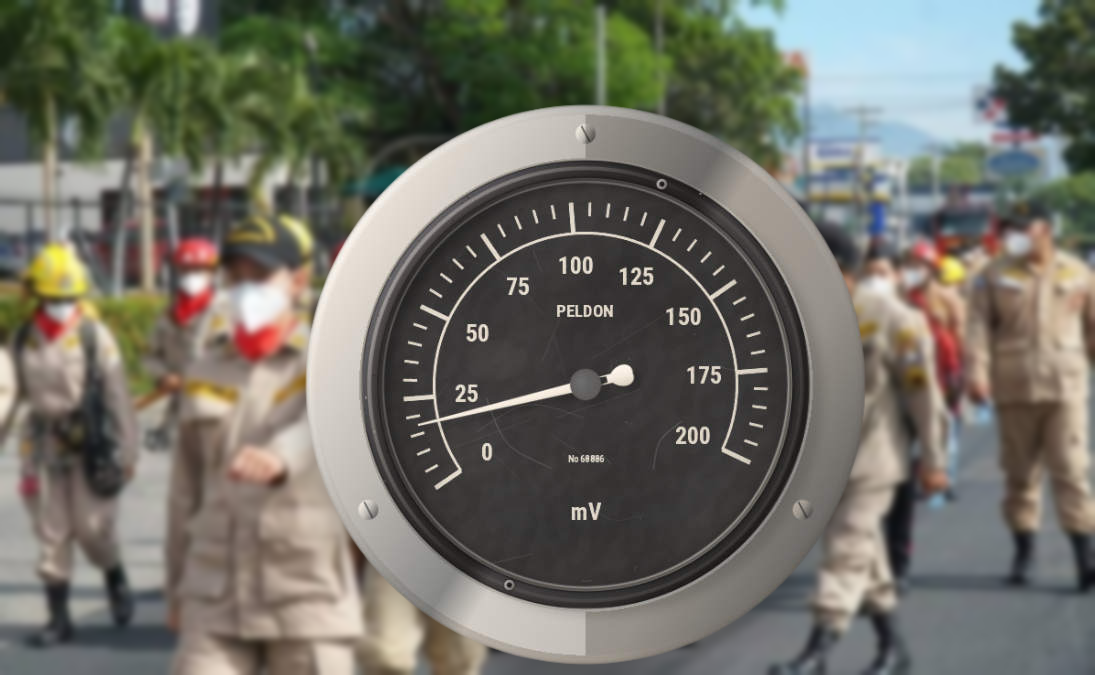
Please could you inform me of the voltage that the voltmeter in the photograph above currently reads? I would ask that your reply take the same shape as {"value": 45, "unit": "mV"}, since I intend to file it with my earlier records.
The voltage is {"value": 17.5, "unit": "mV"}
